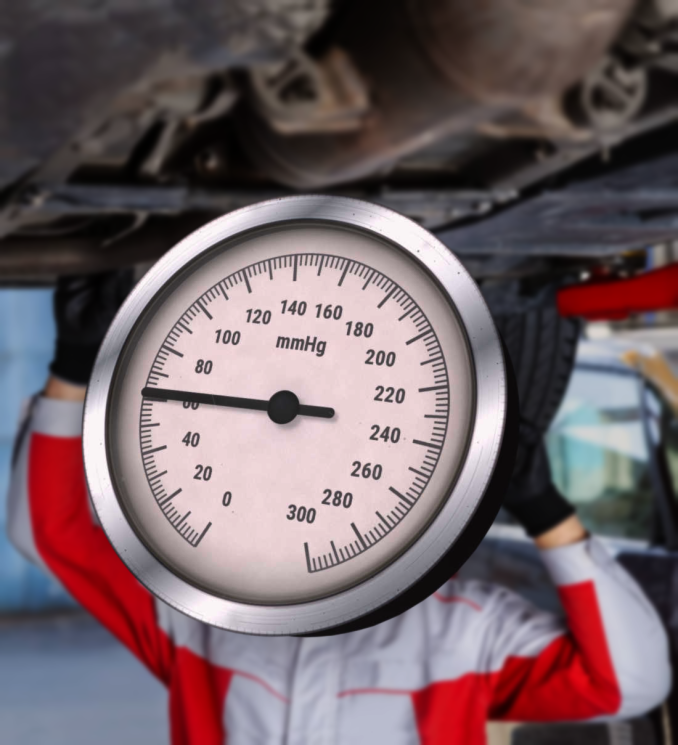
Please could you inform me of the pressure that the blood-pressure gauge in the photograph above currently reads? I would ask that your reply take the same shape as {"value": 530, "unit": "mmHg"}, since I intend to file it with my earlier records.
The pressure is {"value": 62, "unit": "mmHg"}
